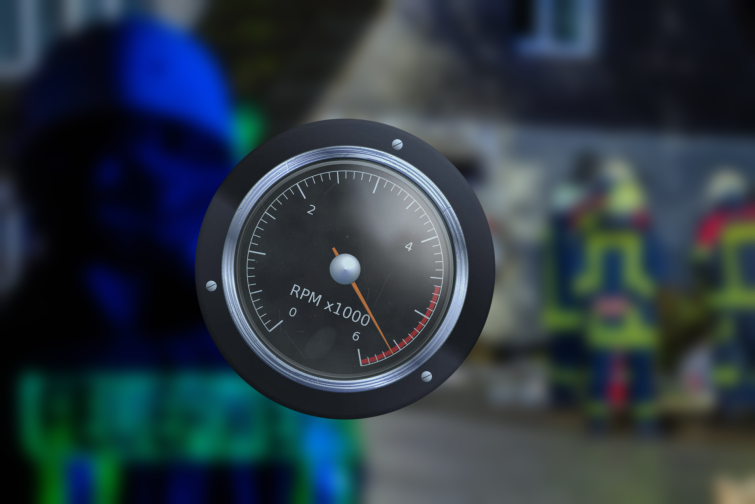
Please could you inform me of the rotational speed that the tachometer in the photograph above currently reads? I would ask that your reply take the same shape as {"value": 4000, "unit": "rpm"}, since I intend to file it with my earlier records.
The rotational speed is {"value": 5600, "unit": "rpm"}
